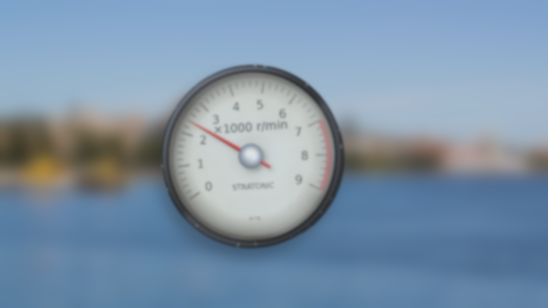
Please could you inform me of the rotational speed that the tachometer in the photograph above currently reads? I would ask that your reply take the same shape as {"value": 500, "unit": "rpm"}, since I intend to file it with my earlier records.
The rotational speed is {"value": 2400, "unit": "rpm"}
